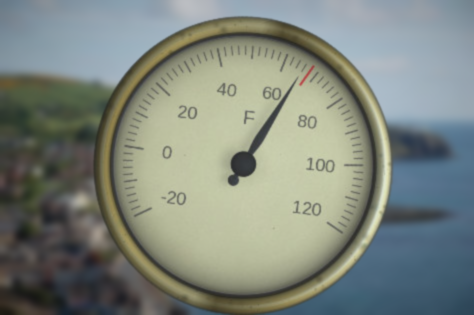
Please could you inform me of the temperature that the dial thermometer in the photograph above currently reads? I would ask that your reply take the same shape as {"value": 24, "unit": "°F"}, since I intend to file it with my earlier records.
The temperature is {"value": 66, "unit": "°F"}
